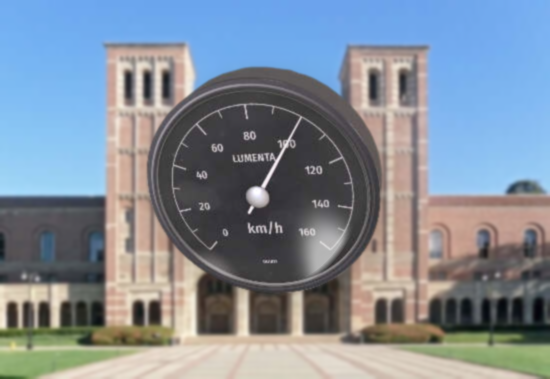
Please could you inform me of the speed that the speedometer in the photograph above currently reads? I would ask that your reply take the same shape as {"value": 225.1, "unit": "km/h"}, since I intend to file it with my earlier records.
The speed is {"value": 100, "unit": "km/h"}
